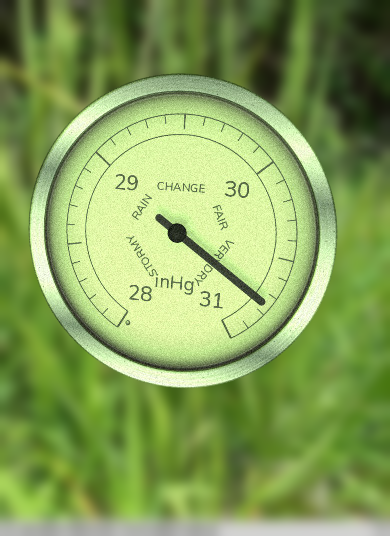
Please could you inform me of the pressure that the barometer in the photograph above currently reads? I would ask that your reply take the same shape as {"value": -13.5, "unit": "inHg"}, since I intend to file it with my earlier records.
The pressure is {"value": 30.75, "unit": "inHg"}
